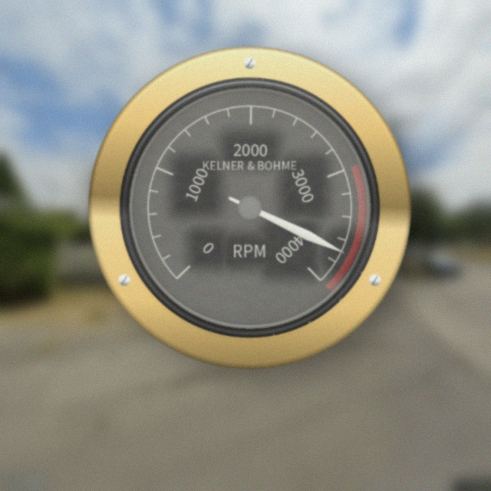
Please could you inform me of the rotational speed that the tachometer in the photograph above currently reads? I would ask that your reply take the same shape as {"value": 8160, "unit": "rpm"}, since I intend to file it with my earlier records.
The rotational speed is {"value": 3700, "unit": "rpm"}
